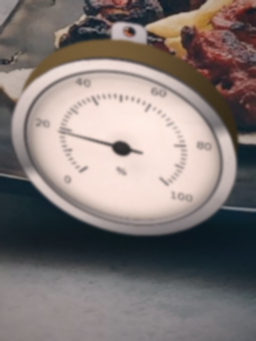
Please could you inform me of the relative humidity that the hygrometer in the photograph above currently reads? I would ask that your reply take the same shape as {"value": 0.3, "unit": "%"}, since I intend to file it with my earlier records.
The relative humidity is {"value": 20, "unit": "%"}
